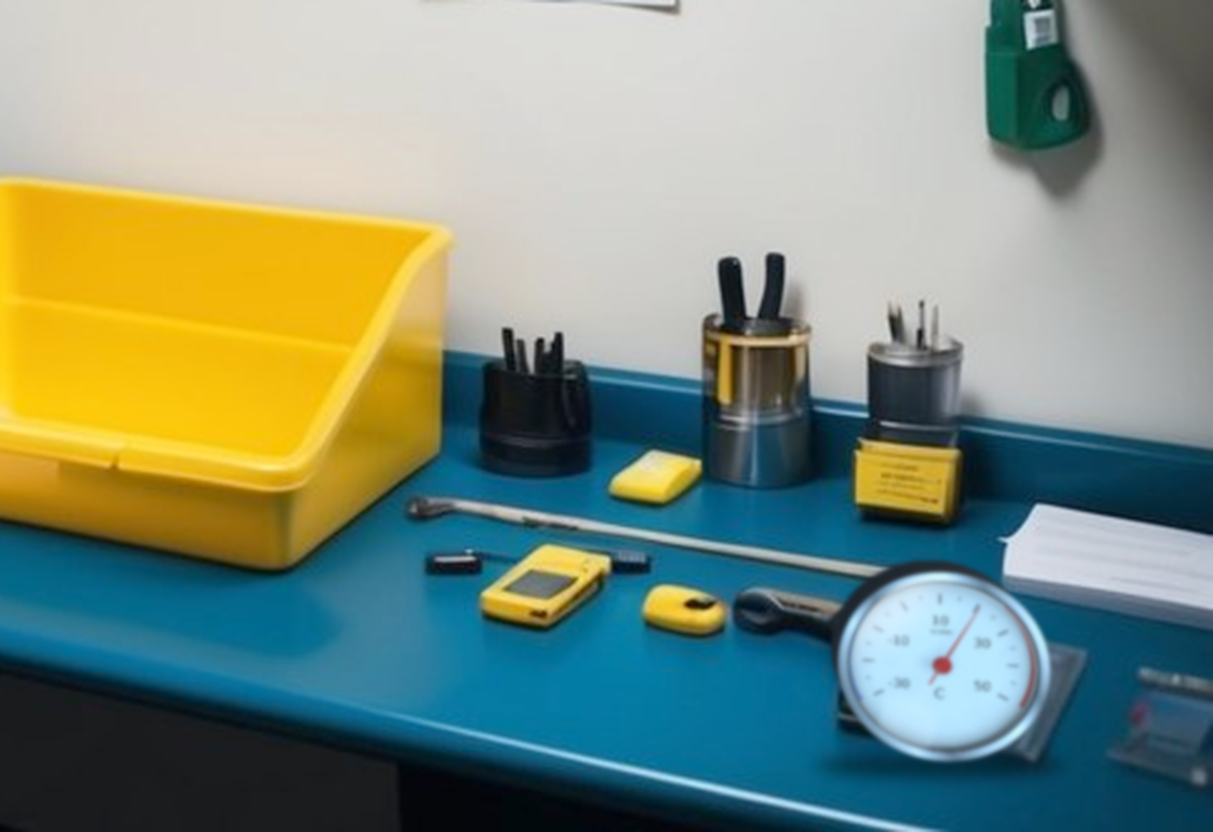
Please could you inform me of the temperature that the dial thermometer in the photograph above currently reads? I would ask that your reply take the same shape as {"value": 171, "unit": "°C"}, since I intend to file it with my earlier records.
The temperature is {"value": 20, "unit": "°C"}
